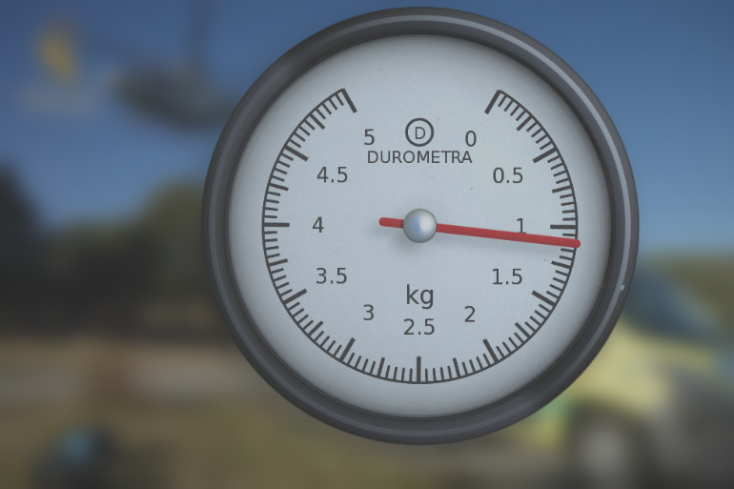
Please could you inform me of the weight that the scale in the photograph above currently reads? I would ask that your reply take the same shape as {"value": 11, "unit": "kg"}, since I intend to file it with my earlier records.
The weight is {"value": 1.1, "unit": "kg"}
